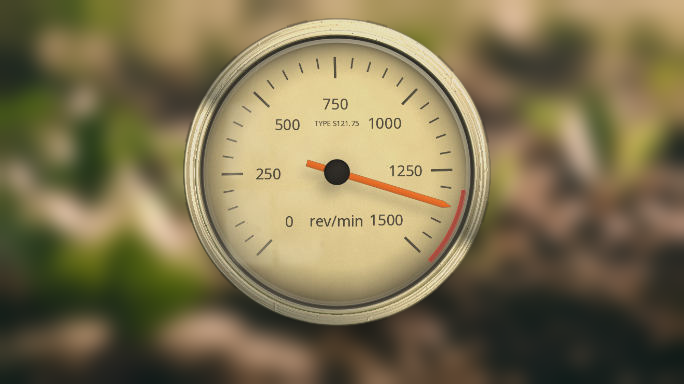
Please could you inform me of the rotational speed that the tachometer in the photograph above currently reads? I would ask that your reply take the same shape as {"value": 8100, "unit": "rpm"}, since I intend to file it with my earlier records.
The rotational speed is {"value": 1350, "unit": "rpm"}
